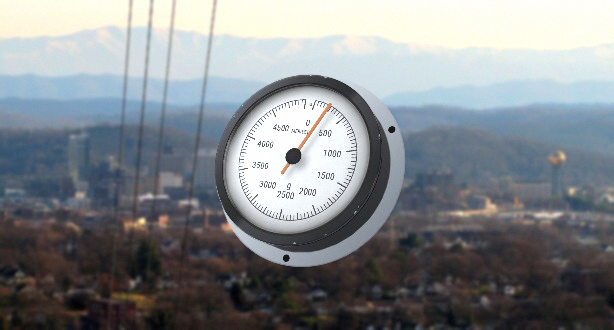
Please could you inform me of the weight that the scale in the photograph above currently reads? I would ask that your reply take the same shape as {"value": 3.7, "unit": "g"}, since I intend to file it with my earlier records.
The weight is {"value": 250, "unit": "g"}
